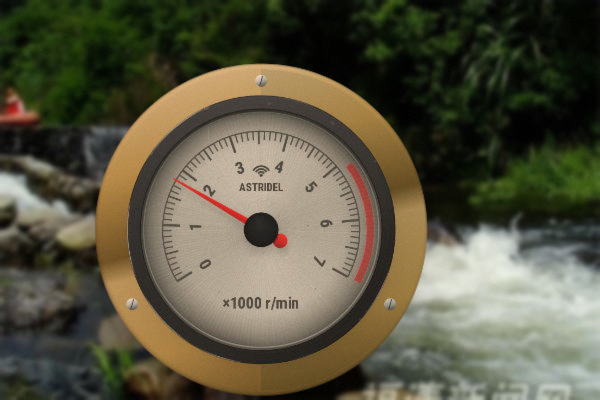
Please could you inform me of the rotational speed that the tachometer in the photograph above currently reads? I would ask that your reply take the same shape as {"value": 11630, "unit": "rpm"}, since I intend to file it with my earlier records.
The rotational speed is {"value": 1800, "unit": "rpm"}
